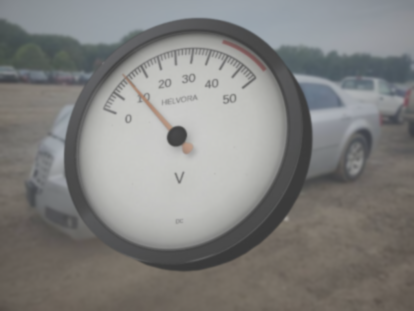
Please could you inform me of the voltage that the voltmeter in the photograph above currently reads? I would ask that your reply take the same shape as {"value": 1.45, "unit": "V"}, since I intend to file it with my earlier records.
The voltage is {"value": 10, "unit": "V"}
